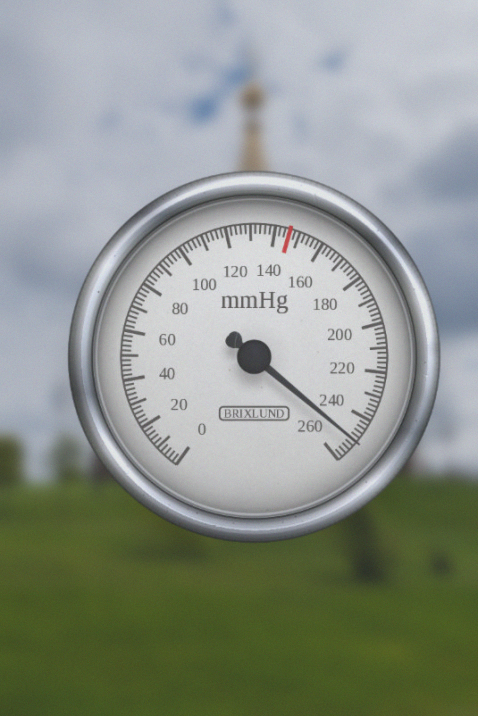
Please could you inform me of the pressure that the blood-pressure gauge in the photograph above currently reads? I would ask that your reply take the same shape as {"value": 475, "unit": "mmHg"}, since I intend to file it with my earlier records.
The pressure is {"value": 250, "unit": "mmHg"}
